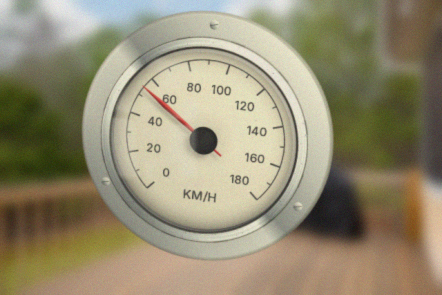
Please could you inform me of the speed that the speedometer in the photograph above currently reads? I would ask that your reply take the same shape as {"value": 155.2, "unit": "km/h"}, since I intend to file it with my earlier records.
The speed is {"value": 55, "unit": "km/h"}
